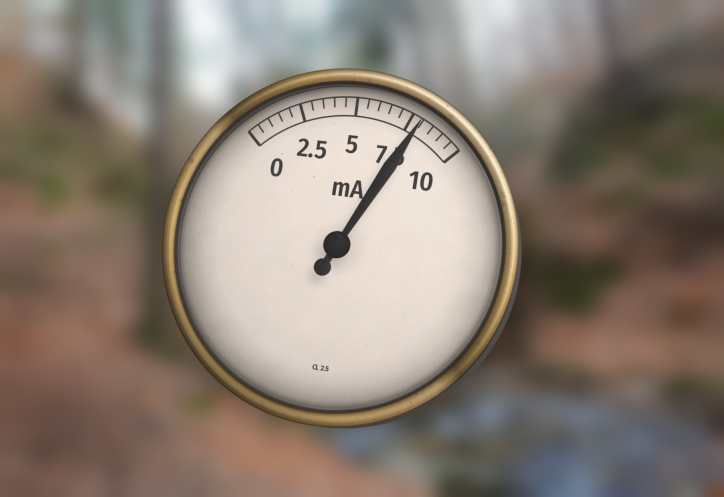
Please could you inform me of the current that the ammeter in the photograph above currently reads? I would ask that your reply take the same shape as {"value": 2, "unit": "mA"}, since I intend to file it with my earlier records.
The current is {"value": 8, "unit": "mA"}
